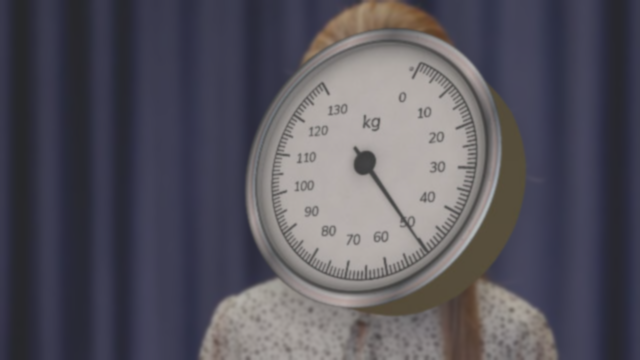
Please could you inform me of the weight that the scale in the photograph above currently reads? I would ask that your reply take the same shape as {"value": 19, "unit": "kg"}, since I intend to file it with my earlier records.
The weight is {"value": 50, "unit": "kg"}
